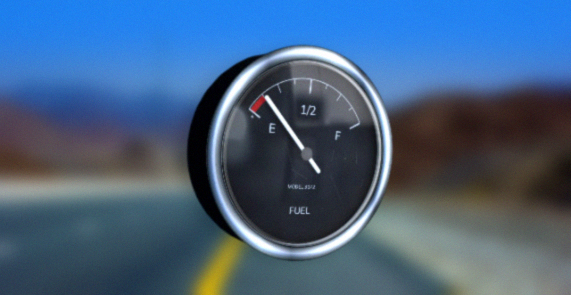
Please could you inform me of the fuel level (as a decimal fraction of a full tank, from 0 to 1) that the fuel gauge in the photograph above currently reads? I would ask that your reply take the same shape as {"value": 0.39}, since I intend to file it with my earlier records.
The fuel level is {"value": 0.125}
